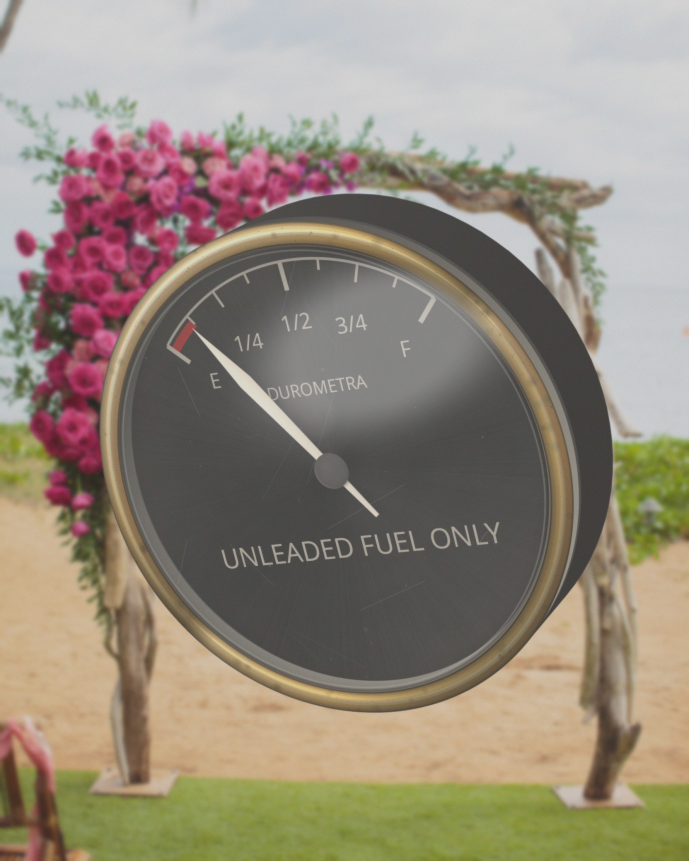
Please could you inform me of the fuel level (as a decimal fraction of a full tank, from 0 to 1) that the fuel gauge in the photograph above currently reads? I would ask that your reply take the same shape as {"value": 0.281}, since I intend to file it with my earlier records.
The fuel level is {"value": 0.125}
